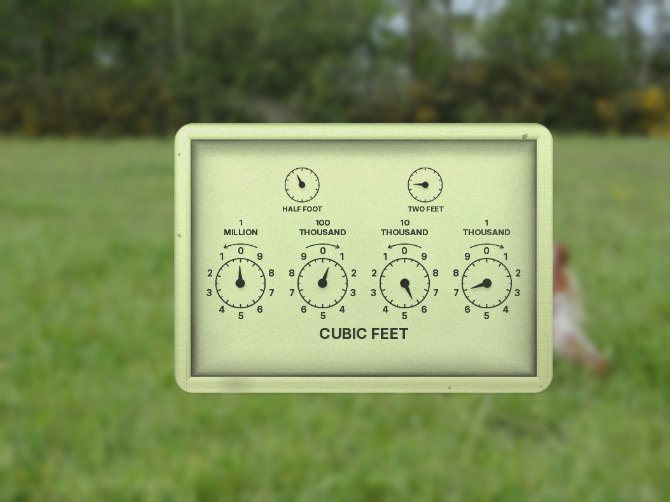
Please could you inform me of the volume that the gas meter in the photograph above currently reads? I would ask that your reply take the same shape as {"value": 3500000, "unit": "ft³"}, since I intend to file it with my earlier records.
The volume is {"value": 5700, "unit": "ft³"}
